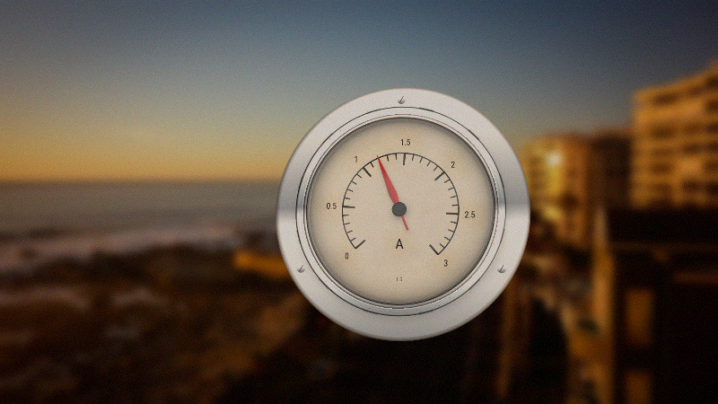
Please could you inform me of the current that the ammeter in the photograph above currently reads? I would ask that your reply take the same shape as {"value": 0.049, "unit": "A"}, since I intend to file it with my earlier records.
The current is {"value": 1.2, "unit": "A"}
